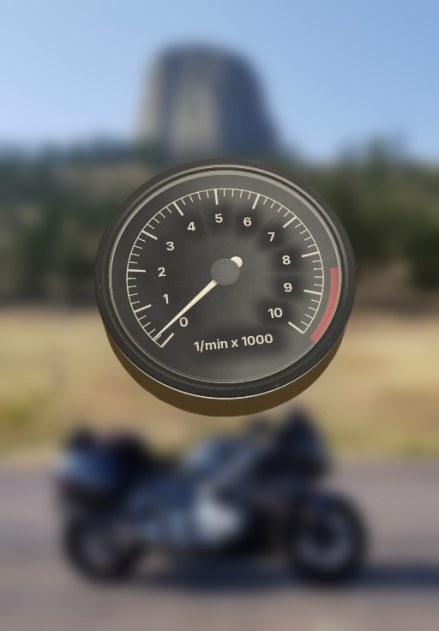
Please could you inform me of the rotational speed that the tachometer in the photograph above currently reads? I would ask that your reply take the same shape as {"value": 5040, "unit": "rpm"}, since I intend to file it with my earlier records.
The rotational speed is {"value": 200, "unit": "rpm"}
